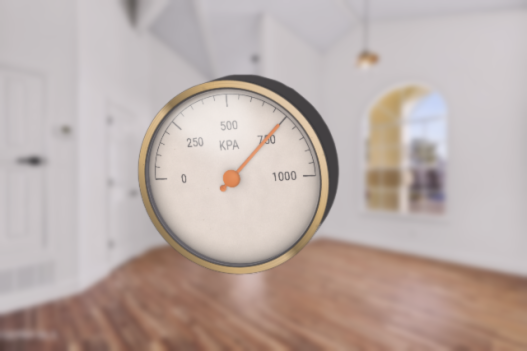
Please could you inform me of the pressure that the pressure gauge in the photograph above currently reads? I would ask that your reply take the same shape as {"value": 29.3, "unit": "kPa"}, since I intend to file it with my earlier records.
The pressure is {"value": 750, "unit": "kPa"}
